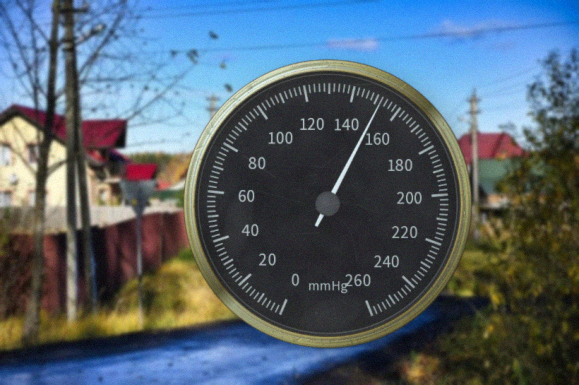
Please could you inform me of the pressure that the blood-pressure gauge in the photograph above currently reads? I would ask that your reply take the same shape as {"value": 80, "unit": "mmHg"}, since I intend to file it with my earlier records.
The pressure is {"value": 152, "unit": "mmHg"}
